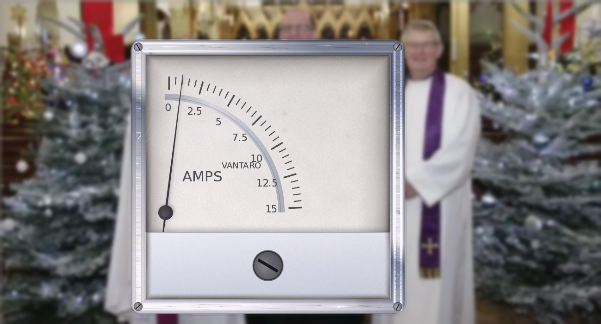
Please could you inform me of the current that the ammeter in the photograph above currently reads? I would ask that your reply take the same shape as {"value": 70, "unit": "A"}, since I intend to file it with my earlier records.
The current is {"value": 1, "unit": "A"}
